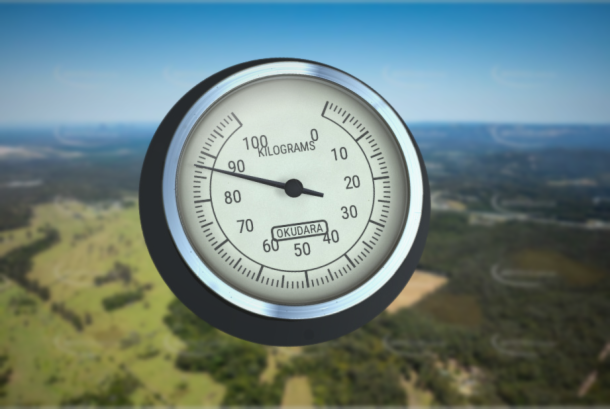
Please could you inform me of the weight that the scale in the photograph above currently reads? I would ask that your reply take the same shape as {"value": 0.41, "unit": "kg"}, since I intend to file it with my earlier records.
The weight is {"value": 87, "unit": "kg"}
